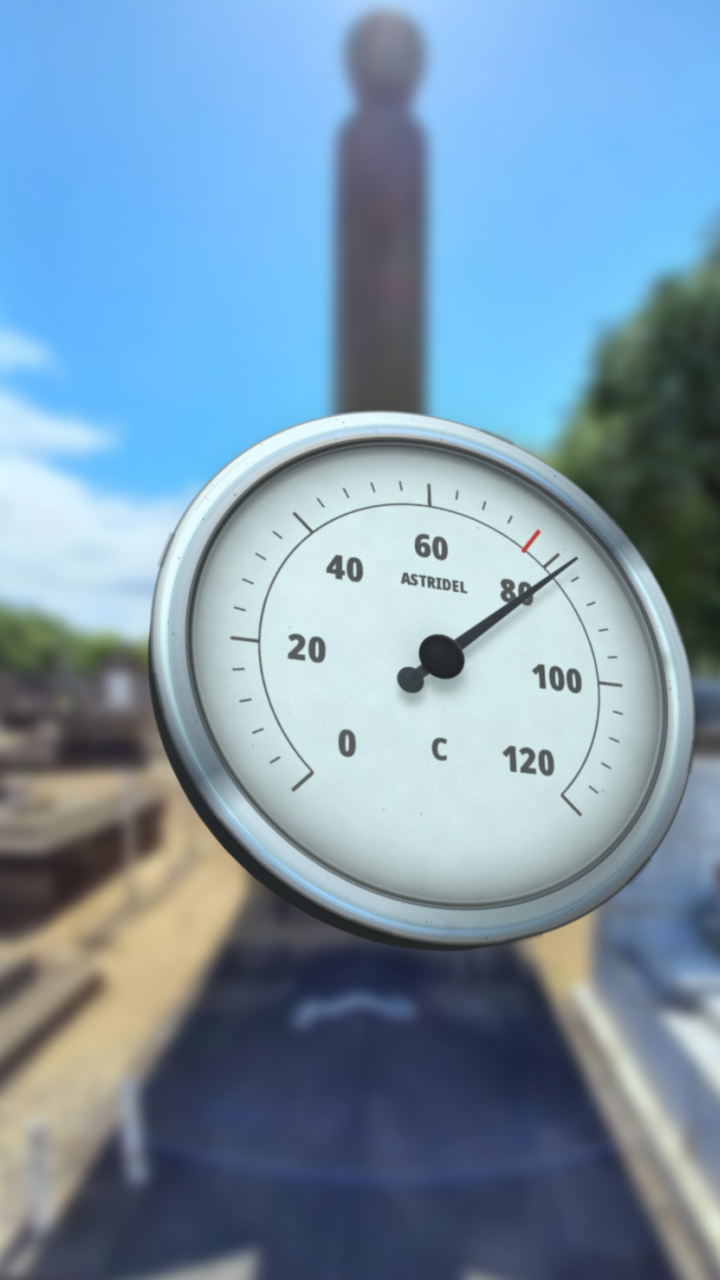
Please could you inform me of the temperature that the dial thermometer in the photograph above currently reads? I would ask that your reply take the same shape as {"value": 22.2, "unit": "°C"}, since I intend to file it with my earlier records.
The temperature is {"value": 82, "unit": "°C"}
